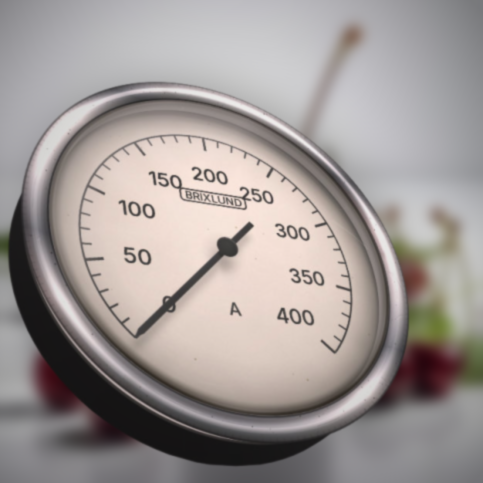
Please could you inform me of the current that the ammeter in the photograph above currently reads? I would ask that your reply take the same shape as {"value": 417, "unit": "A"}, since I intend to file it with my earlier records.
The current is {"value": 0, "unit": "A"}
